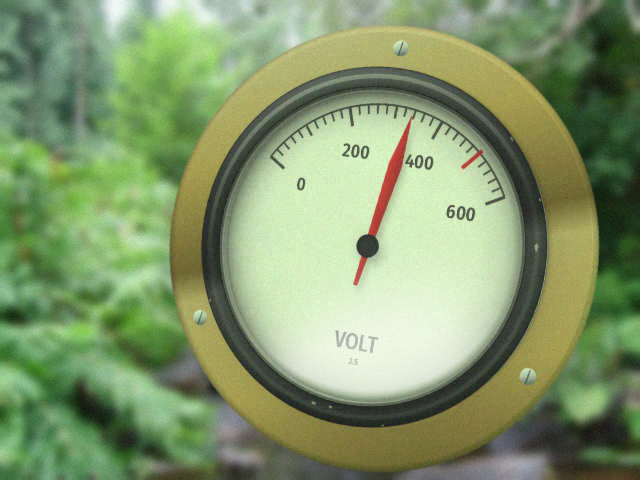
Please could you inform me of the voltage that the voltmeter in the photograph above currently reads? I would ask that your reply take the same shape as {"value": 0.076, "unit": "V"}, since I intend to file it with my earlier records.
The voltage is {"value": 340, "unit": "V"}
